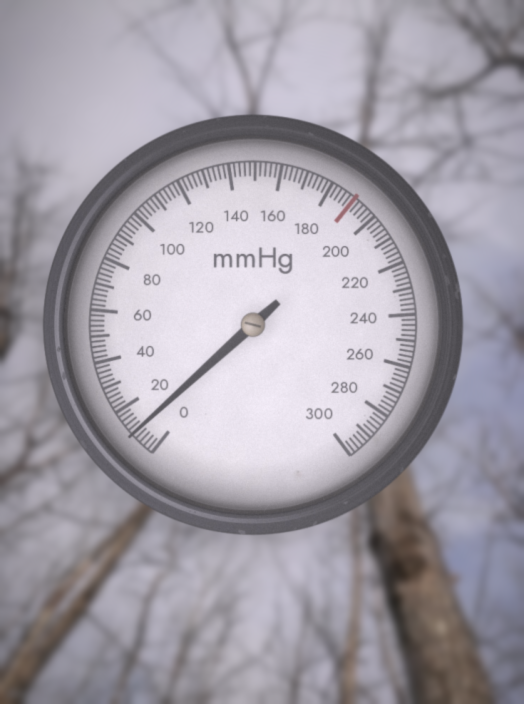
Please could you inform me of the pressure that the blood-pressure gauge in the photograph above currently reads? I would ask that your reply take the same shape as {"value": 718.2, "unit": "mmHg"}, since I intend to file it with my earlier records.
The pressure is {"value": 10, "unit": "mmHg"}
